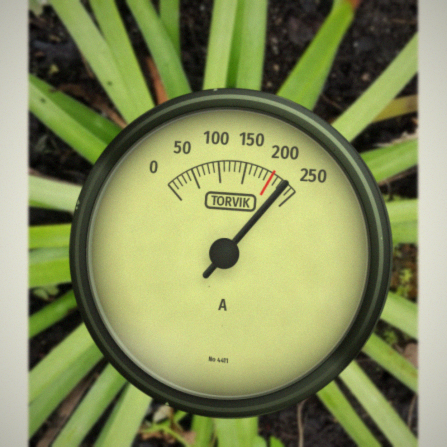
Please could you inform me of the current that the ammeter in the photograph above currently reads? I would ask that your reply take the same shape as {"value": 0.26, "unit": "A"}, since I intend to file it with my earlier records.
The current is {"value": 230, "unit": "A"}
